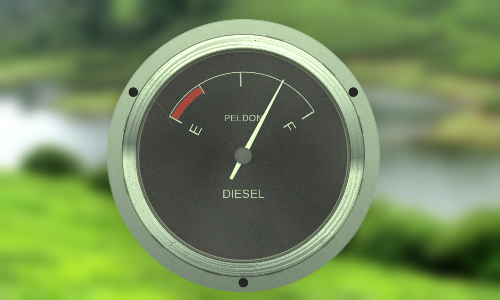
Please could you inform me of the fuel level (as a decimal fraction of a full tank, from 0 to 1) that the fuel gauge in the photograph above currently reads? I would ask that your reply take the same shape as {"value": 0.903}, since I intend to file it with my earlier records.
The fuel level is {"value": 0.75}
